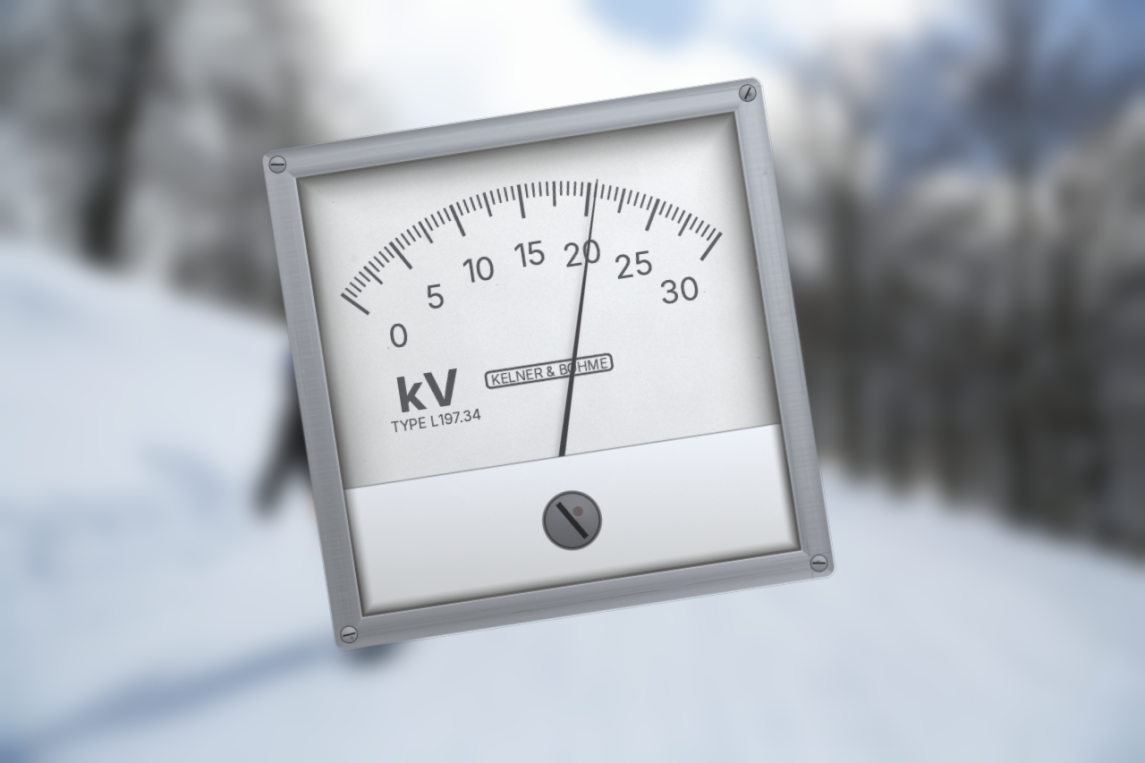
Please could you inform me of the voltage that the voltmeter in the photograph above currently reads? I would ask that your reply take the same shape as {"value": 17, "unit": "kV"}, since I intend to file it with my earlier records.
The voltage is {"value": 20.5, "unit": "kV"}
